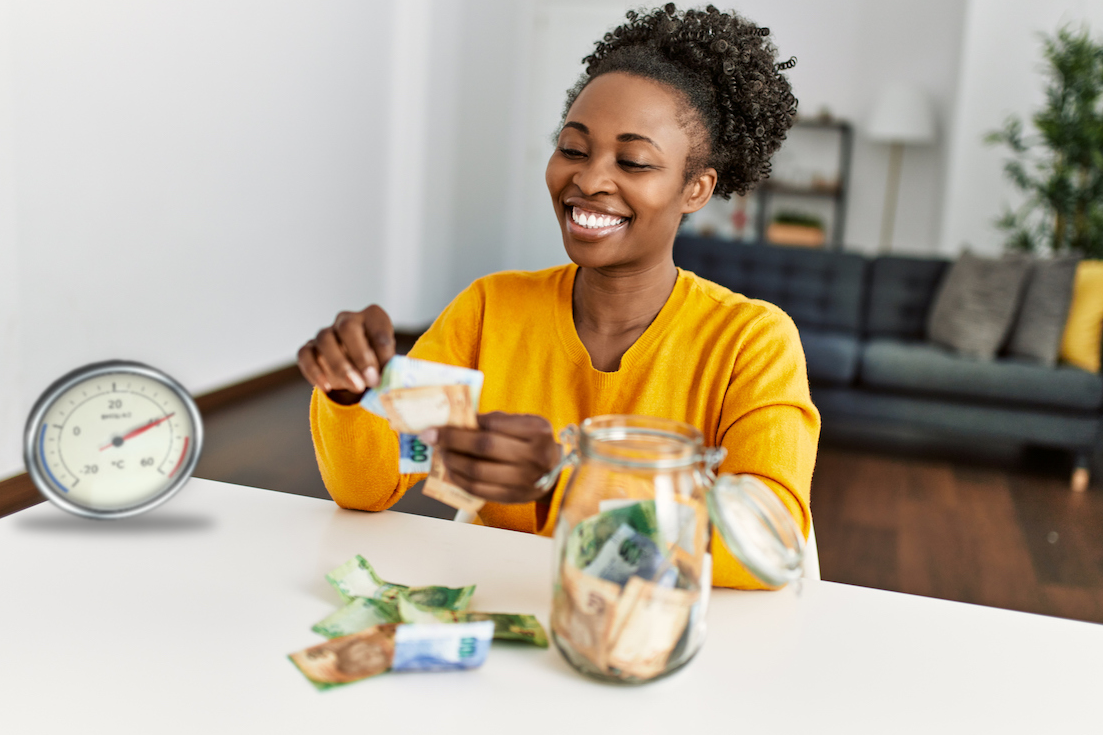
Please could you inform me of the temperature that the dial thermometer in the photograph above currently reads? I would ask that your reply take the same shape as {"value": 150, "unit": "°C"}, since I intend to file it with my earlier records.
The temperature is {"value": 40, "unit": "°C"}
